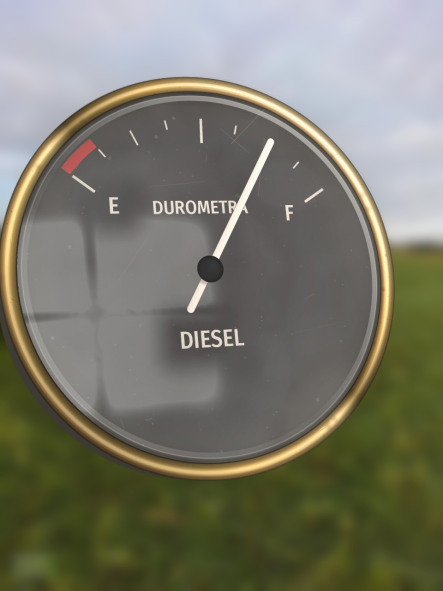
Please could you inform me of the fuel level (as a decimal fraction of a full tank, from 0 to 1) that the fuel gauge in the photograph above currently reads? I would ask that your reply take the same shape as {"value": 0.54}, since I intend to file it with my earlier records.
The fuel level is {"value": 0.75}
